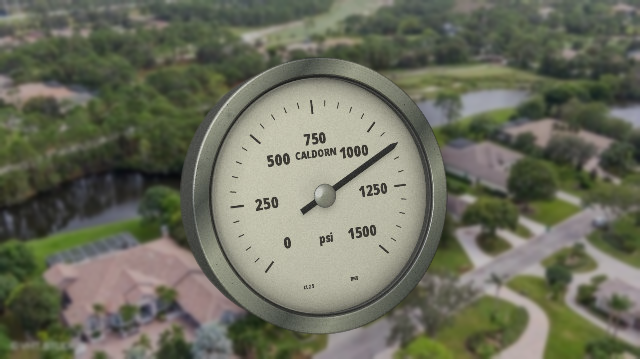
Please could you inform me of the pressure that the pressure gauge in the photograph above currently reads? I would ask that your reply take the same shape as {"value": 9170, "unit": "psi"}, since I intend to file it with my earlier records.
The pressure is {"value": 1100, "unit": "psi"}
